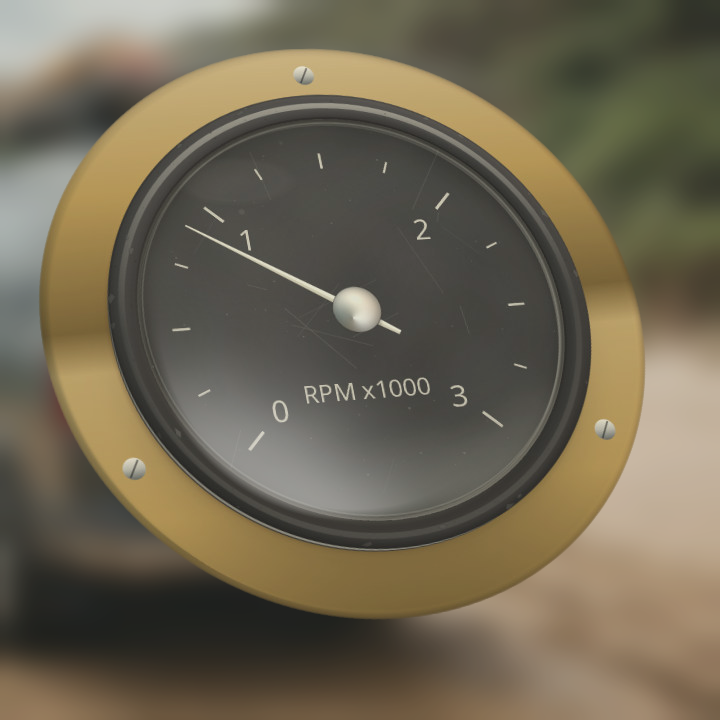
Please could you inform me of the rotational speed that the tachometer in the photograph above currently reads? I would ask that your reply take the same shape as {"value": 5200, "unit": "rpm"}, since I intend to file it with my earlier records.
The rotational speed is {"value": 875, "unit": "rpm"}
